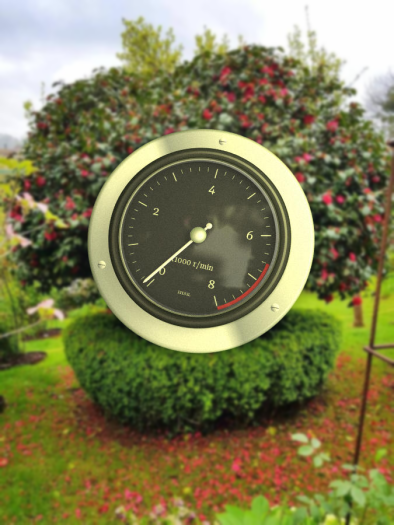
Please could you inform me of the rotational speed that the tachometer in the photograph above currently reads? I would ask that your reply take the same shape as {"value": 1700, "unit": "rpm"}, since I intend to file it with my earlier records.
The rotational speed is {"value": 100, "unit": "rpm"}
